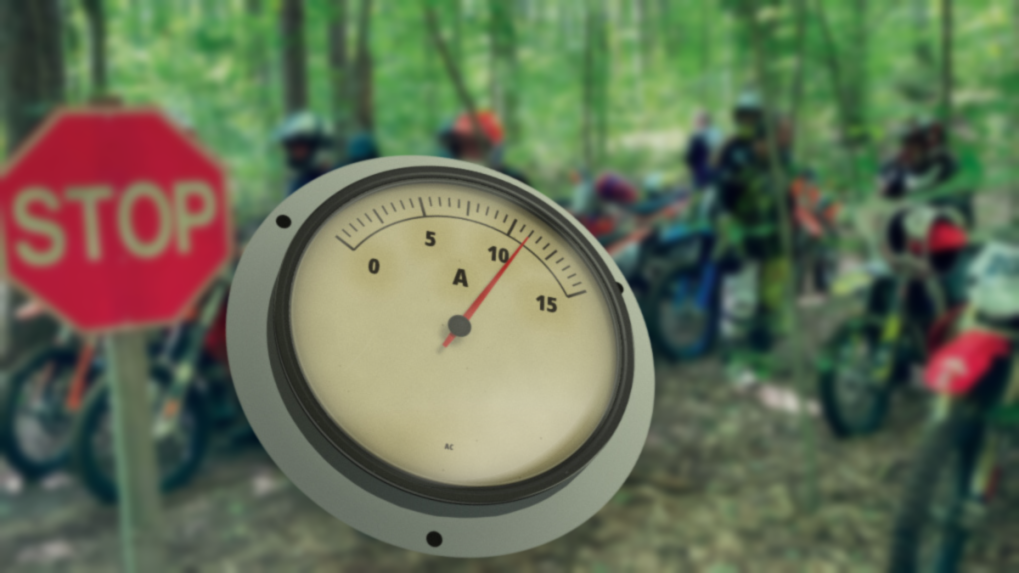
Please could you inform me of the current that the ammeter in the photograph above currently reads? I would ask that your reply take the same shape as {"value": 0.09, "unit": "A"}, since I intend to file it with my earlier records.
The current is {"value": 11, "unit": "A"}
